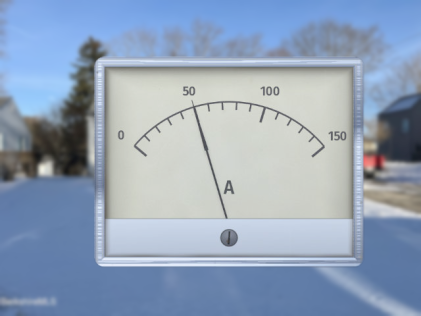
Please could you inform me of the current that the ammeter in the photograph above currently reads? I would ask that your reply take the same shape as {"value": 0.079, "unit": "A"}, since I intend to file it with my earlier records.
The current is {"value": 50, "unit": "A"}
